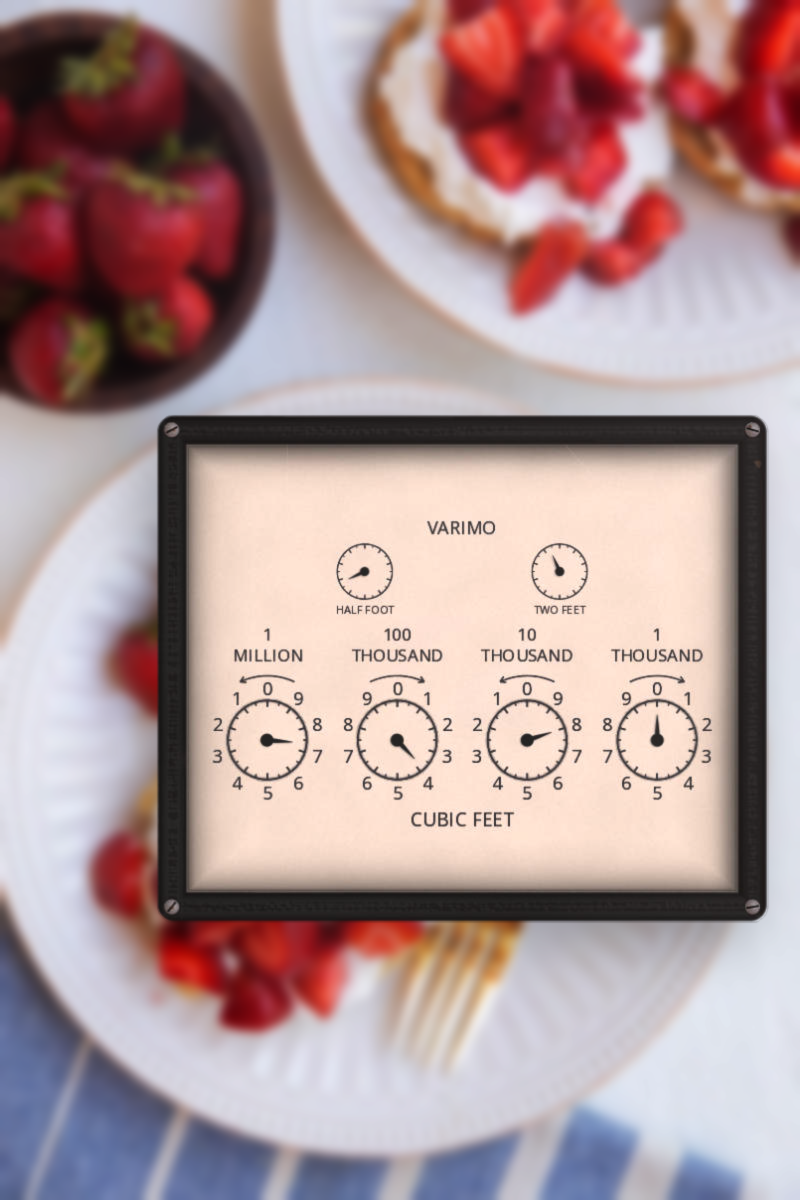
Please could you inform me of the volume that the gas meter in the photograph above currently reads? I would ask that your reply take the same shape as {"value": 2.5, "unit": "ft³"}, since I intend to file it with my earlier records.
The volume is {"value": 738000, "unit": "ft³"}
